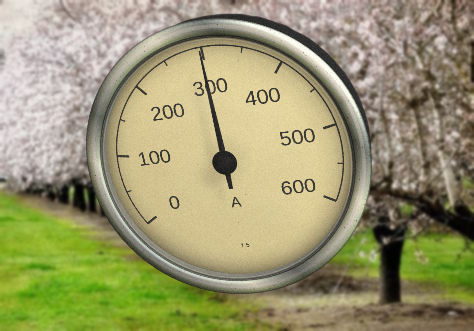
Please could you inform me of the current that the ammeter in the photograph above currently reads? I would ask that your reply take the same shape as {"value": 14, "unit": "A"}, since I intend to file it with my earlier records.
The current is {"value": 300, "unit": "A"}
